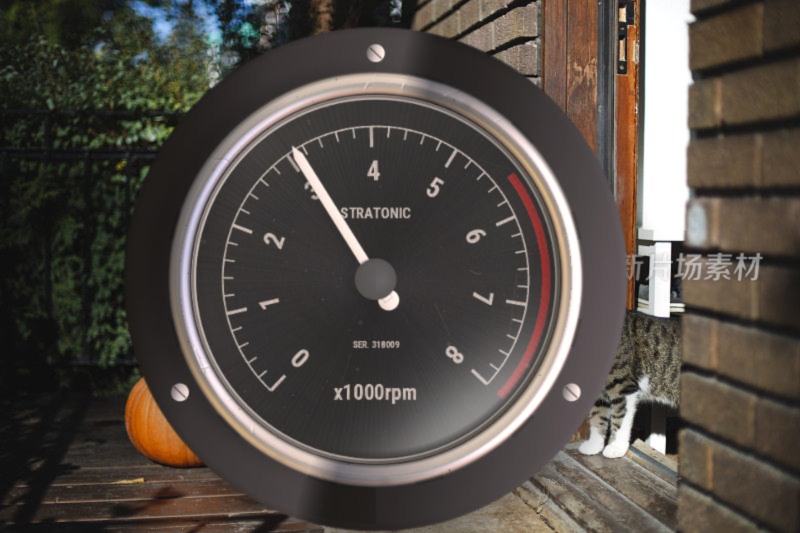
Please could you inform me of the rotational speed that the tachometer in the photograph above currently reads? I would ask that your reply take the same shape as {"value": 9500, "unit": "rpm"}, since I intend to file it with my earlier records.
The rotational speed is {"value": 3100, "unit": "rpm"}
